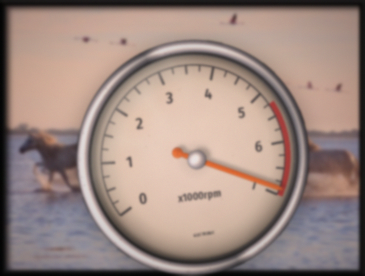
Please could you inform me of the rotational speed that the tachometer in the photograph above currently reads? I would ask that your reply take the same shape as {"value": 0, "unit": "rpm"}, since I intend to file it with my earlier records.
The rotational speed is {"value": 6875, "unit": "rpm"}
